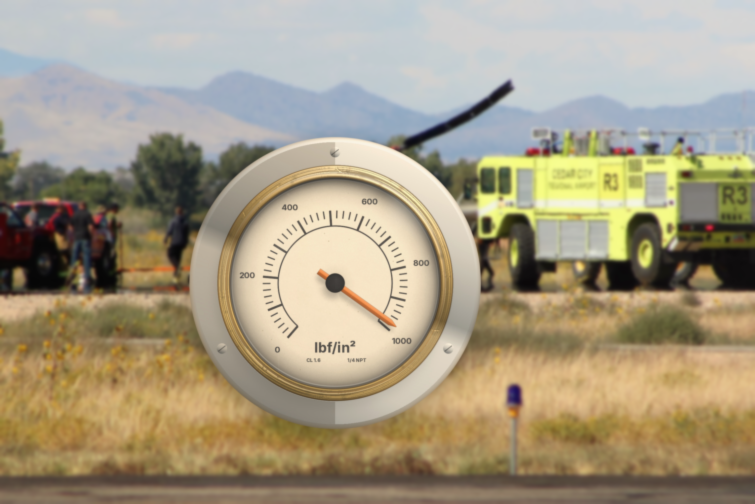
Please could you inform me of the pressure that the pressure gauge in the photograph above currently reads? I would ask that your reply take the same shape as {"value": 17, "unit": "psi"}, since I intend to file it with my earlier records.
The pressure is {"value": 980, "unit": "psi"}
